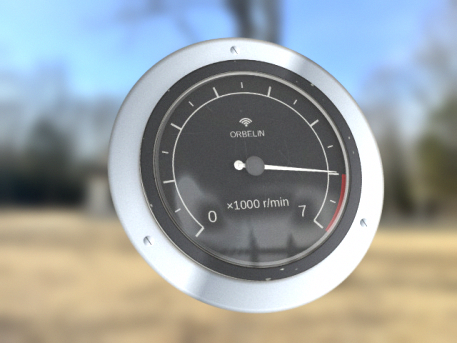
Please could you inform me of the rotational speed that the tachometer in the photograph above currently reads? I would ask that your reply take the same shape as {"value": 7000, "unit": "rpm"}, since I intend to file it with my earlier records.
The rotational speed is {"value": 6000, "unit": "rpm"}
